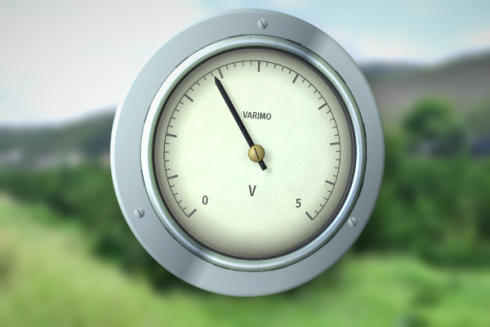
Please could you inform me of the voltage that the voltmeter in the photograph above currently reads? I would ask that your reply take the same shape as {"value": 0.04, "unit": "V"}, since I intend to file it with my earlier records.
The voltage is {"value": 1.9, "unit": "V"}
